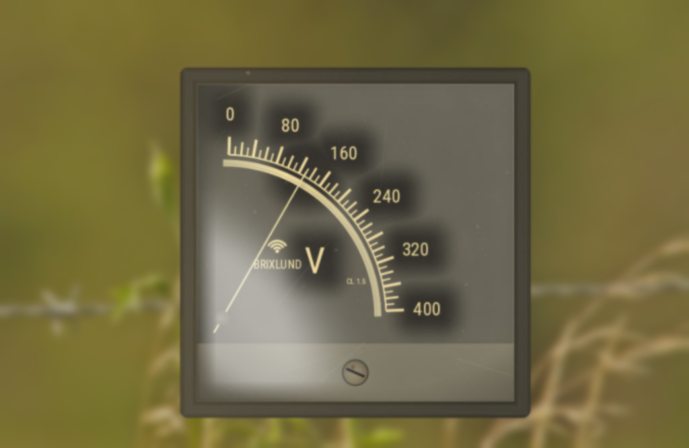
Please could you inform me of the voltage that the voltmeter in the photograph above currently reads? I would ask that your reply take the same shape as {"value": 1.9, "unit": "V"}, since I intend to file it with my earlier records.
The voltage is {"value": 130, "unit": "V"}
